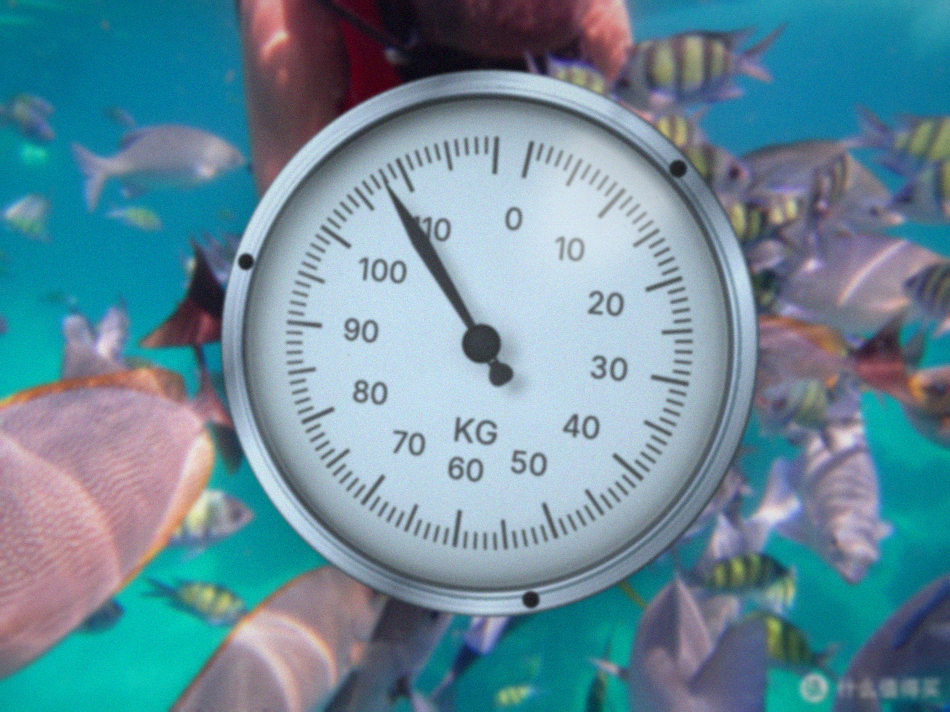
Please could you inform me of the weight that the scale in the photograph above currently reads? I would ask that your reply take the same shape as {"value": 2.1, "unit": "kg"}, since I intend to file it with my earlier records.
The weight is {"value": 108, "unit": "kg"}
